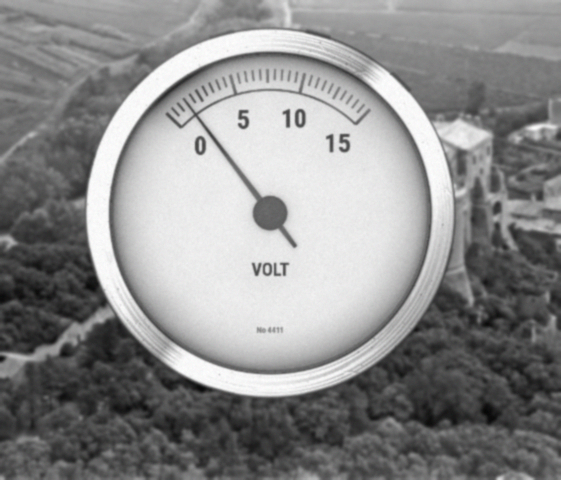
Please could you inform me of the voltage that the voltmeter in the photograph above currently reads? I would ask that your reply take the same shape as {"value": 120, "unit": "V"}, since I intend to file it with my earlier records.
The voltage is {"value": 1.5, "unit": "V"}
